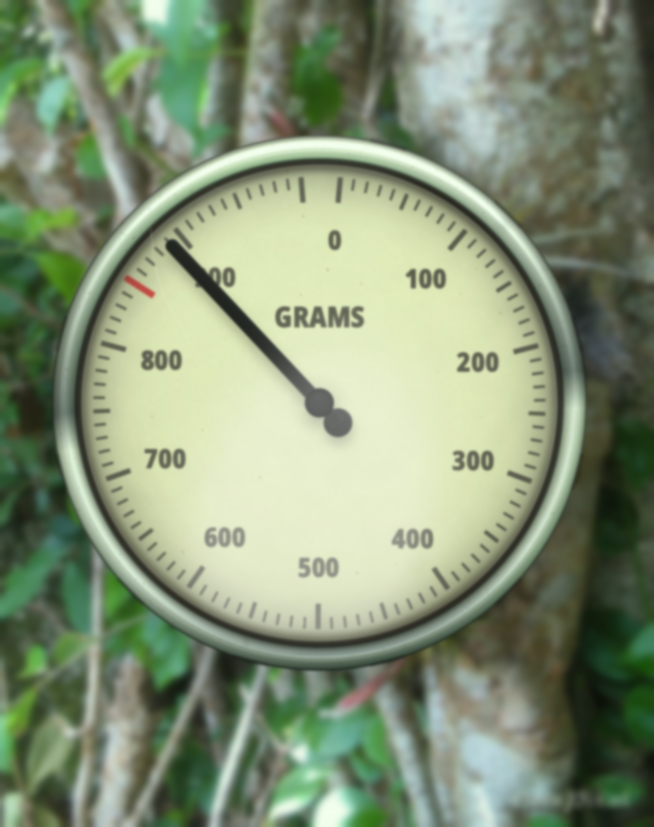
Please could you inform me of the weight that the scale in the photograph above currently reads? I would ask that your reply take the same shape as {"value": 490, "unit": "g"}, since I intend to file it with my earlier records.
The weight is {"value": 890, "unit": "g"}
